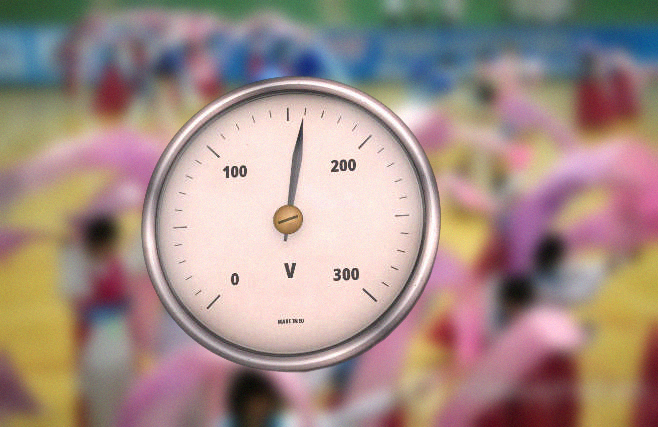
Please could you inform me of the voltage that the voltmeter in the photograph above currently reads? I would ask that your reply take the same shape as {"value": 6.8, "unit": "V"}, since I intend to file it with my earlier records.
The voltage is {"value": 160, "unit": "V"}
